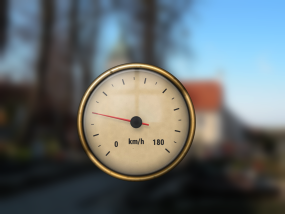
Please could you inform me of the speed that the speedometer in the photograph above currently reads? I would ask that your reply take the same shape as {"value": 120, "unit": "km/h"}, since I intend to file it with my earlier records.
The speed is {"value": 40, "unit": "km/h"}
